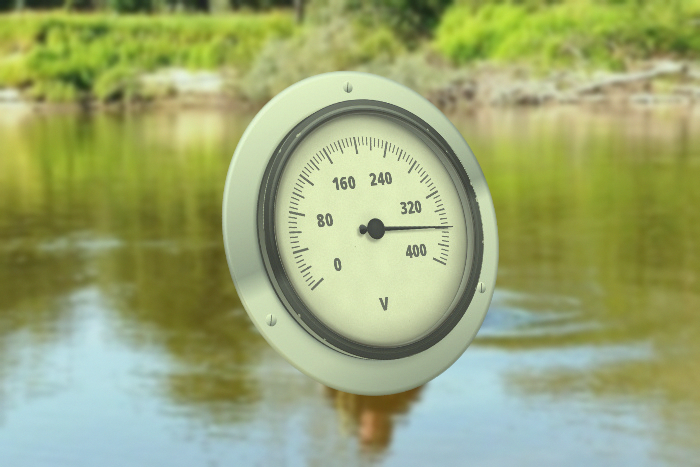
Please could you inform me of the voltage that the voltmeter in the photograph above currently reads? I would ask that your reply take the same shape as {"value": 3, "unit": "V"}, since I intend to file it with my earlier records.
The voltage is {"value": 360, "unit": "V"}
